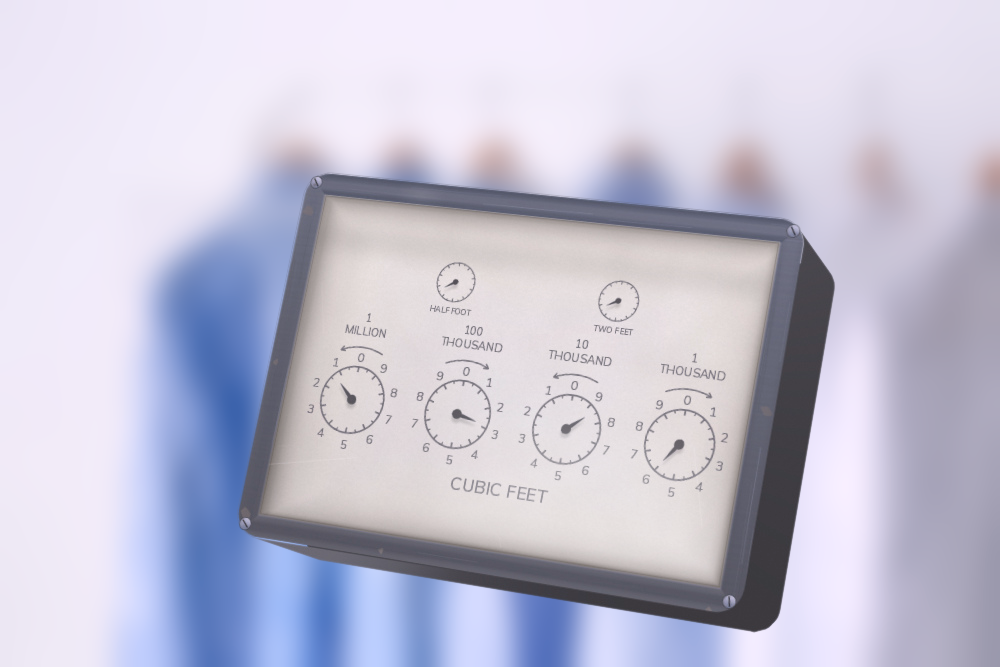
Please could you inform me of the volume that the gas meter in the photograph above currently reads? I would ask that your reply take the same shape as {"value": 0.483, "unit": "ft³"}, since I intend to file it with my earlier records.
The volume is {"value": 128600, "unit": "ft³"}
